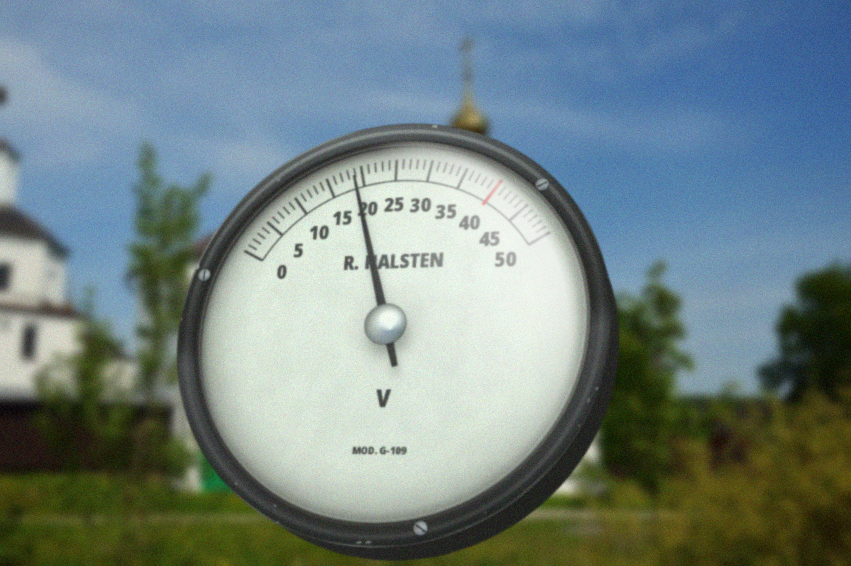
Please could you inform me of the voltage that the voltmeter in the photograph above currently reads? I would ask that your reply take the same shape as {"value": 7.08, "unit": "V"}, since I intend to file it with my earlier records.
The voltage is {"value": 19, "unit": "V"}
